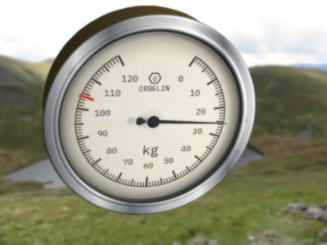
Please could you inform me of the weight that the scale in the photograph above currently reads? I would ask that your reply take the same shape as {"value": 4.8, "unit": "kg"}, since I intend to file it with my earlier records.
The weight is {"value": 25, "unit": "kg"}
